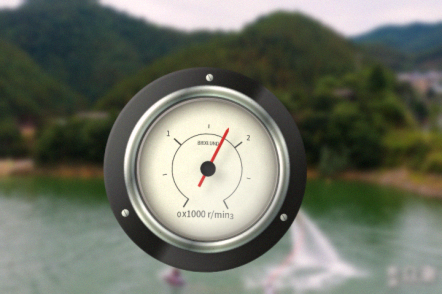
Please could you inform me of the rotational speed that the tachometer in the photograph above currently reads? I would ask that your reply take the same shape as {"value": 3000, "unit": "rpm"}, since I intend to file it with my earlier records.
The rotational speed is {"value": 1750, "unit": "rpm"}
